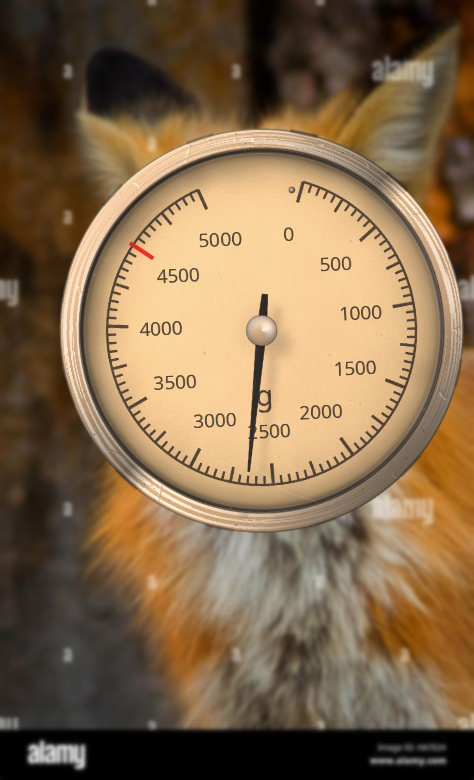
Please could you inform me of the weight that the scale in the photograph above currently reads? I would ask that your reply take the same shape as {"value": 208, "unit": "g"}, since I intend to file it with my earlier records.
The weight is {"value": 2650, "unit": "g"}
